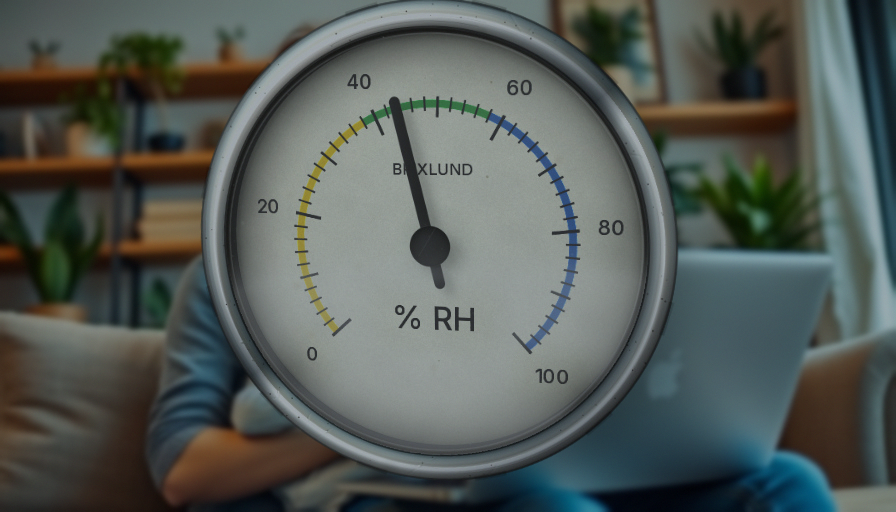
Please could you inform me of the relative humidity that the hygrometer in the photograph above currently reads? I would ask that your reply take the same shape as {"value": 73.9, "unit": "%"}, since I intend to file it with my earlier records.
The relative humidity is {"value": 44, "unit": "%"}
